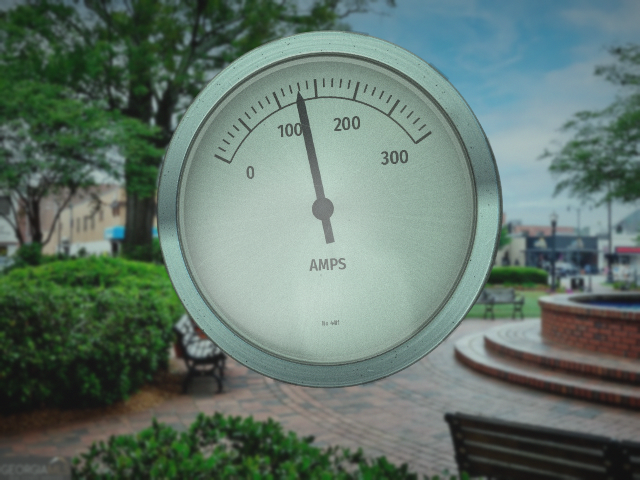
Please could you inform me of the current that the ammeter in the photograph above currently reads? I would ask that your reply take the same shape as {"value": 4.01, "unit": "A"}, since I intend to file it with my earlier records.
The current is {"value": 130, "unit": "A"}
